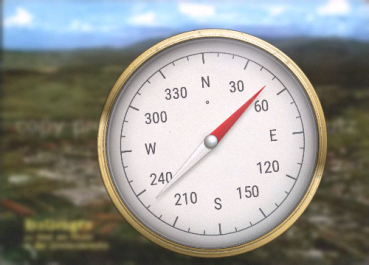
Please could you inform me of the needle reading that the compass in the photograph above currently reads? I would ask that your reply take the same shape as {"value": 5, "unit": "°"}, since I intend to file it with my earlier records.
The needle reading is {"value": 50, "unit": "°"}
